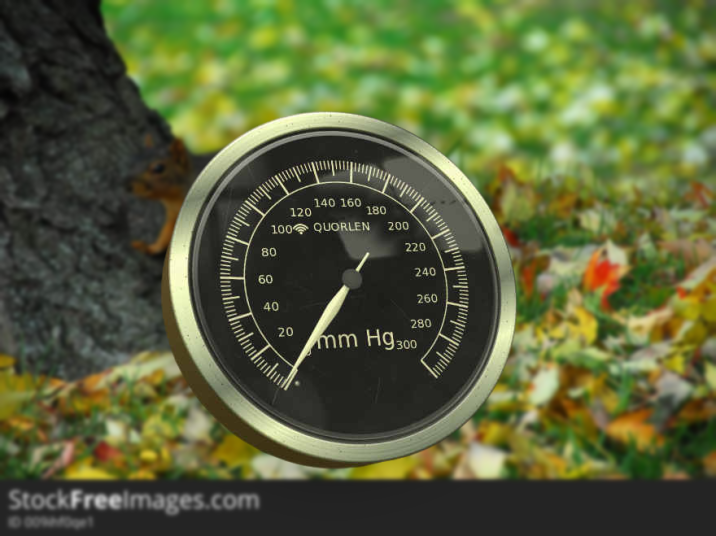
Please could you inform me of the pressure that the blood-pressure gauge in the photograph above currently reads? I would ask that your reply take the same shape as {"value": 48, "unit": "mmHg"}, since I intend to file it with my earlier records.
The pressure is {"value": 2, "unit": "mmHg"}
